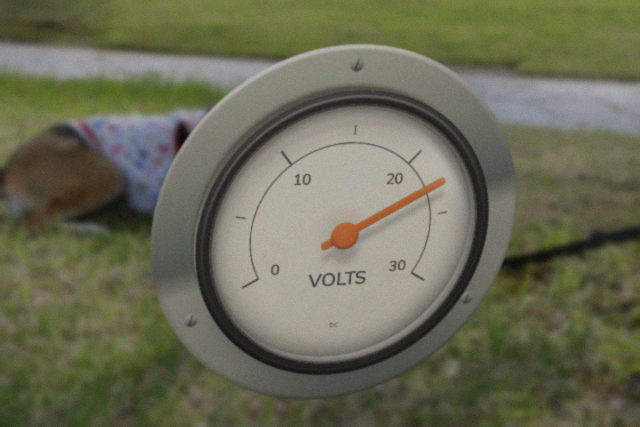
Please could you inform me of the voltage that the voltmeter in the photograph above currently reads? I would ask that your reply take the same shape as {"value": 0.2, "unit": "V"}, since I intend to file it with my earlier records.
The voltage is {"value": 22.5, "unit": "V"}
